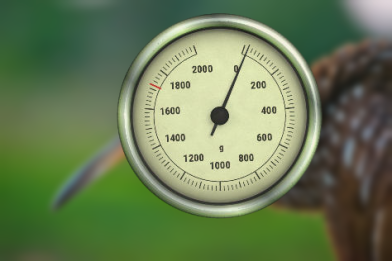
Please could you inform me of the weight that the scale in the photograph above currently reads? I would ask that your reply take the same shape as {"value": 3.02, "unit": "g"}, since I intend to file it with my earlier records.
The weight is {"value": 20, "unit": "g"}
